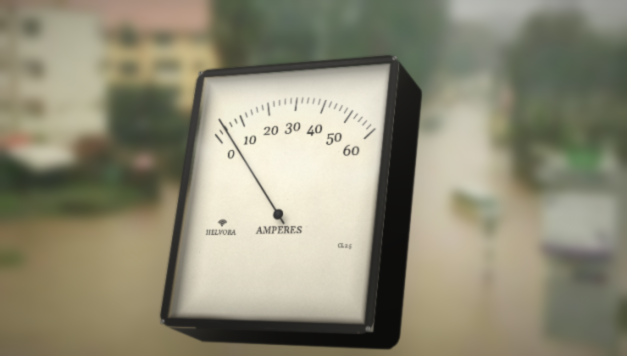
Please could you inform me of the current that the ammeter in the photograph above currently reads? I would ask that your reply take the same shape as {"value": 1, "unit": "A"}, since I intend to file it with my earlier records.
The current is {"value": 4, "unit": "A"}
